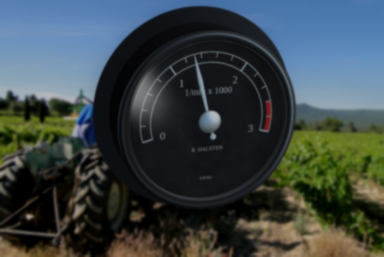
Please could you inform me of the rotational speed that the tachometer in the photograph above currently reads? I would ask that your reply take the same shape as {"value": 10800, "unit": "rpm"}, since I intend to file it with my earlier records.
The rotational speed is {"value": 1300, "unit": "rpm"}
